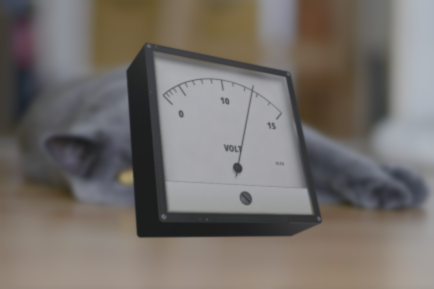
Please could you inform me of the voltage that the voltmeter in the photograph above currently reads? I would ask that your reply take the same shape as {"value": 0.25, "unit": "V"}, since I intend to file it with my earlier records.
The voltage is {"value": 12.5, "unit": "V"}
